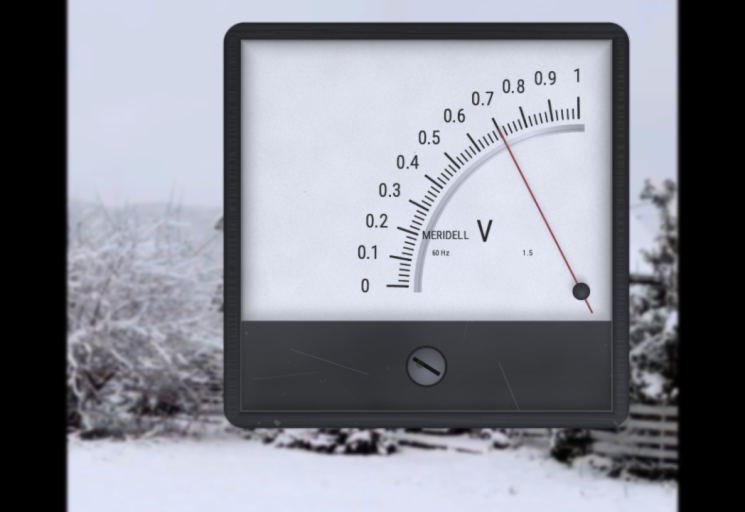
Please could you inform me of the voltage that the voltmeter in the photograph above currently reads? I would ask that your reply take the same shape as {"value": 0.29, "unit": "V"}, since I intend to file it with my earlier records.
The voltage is {"value": 0.7, "unit": "V"}
